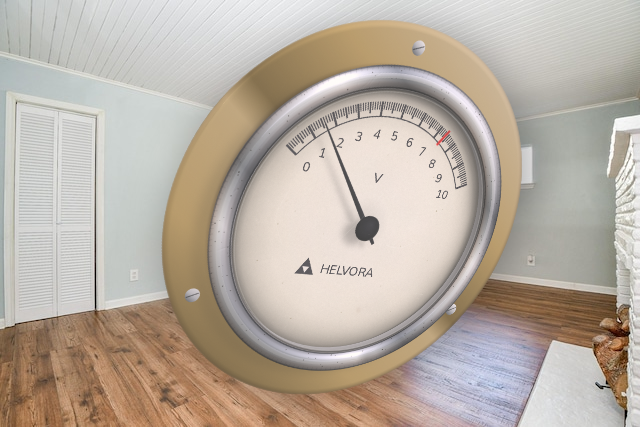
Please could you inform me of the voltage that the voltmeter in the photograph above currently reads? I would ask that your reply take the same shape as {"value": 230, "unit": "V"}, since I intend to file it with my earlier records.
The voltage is {"value": 1.5, "unit": "V"}
